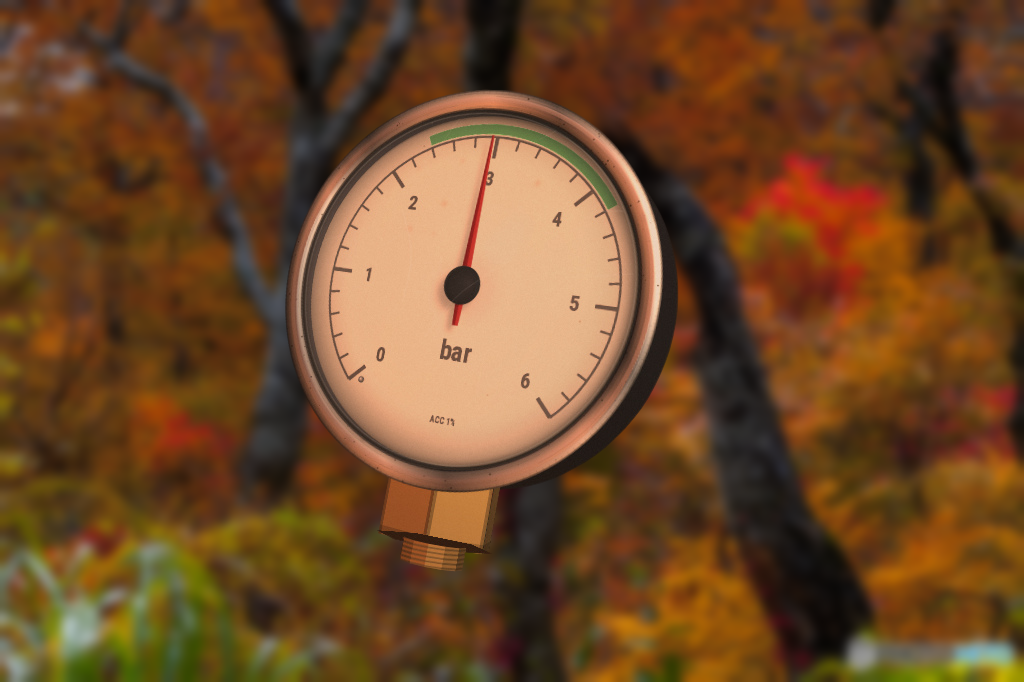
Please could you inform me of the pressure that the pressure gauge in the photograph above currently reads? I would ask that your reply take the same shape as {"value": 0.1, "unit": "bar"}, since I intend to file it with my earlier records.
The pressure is {"value": 3, "unit": "bar"}
